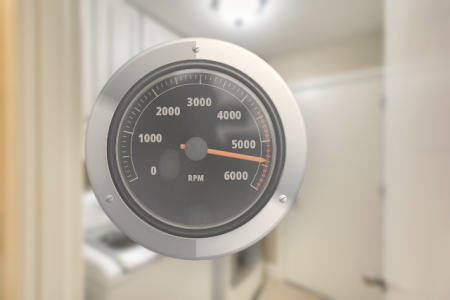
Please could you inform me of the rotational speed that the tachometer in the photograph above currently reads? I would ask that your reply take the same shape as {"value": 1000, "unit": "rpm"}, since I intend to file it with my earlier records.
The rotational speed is {"value": 5400, "unit": "rpm"}
